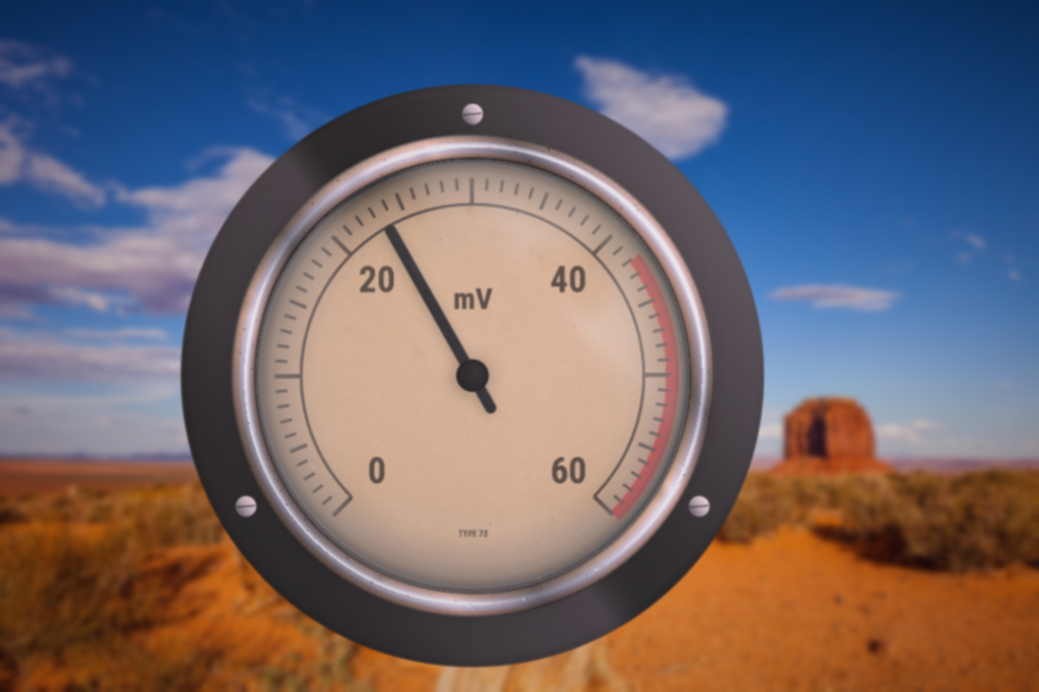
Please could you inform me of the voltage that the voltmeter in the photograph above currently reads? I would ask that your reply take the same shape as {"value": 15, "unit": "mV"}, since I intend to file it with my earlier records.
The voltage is {"value": 23.5, "unit": "mV"}
